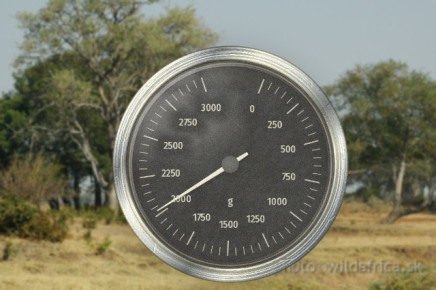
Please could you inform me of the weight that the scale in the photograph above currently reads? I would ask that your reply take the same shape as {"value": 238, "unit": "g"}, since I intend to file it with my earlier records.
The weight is {"value": 2025, "unit": "g"}
